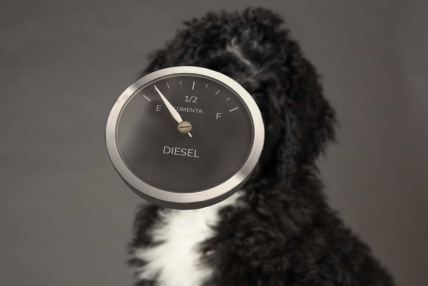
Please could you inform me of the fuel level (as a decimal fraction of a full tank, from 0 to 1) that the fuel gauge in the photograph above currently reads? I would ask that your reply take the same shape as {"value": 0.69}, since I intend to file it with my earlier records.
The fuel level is {"value": 0.125}
